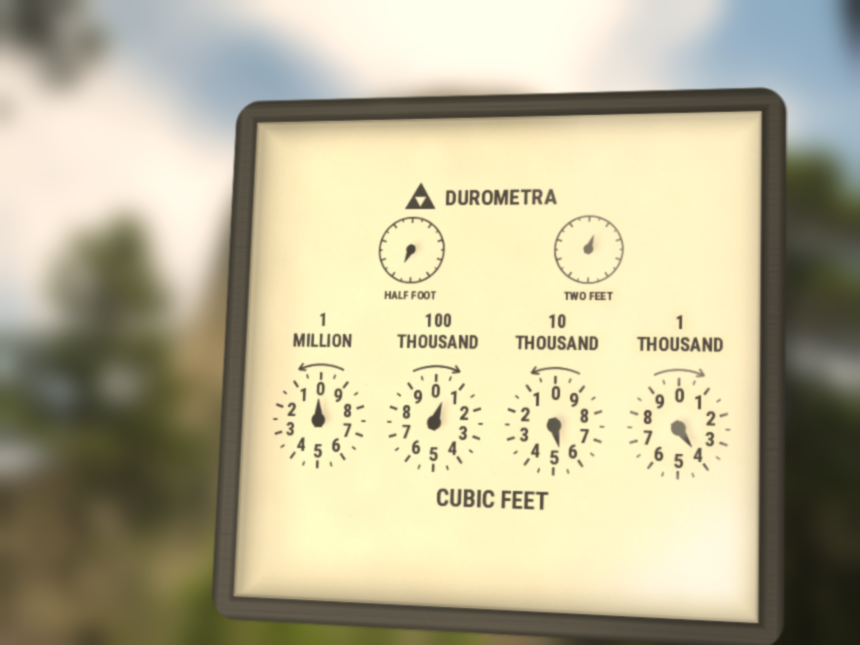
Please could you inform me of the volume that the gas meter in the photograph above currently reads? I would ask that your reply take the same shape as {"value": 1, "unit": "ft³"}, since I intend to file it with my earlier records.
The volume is {"value": 5400, "unit": "ft³"}
